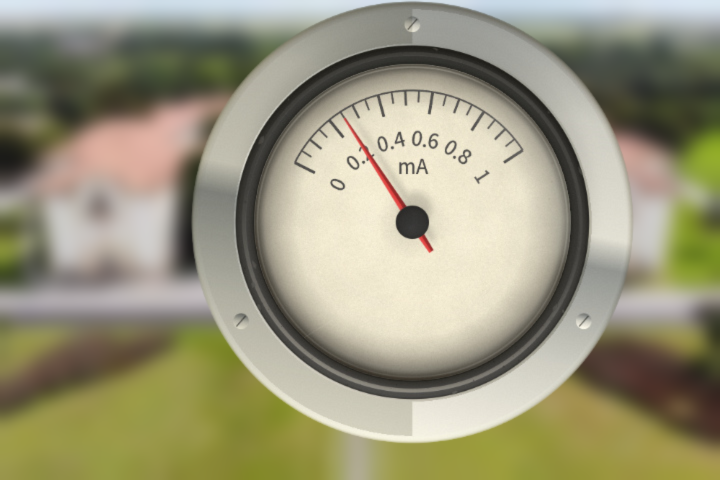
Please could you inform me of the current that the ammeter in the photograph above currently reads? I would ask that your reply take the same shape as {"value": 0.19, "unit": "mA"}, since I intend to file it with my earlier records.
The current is {"value": 0.25, "unit": "mA"}
